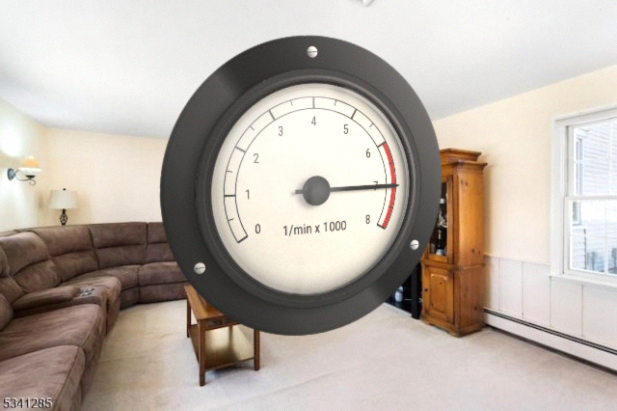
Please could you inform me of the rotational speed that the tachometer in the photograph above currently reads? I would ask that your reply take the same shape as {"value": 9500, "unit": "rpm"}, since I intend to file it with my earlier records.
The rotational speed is {"value": 7000, "unit": "rpm"}
